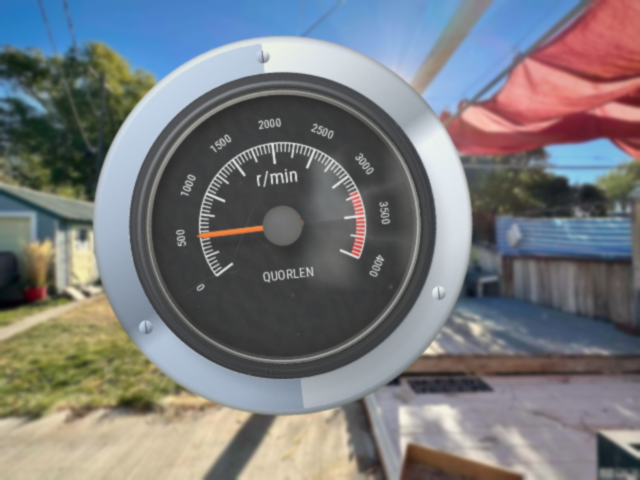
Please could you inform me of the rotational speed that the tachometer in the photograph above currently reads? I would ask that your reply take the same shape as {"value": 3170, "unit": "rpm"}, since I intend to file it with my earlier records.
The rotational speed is {"value": 500, "unit": "rpm"}
